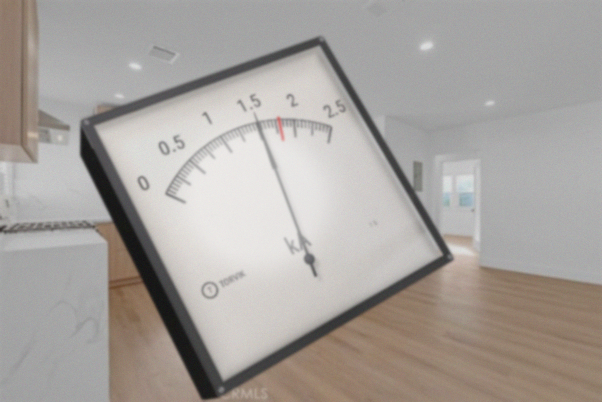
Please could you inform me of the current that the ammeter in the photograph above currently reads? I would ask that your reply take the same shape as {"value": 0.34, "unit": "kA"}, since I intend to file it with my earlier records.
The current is {"value": 1.5, "unit": "kA"}
